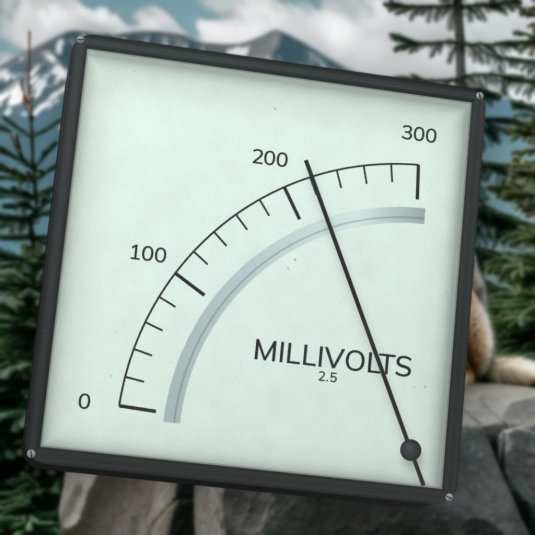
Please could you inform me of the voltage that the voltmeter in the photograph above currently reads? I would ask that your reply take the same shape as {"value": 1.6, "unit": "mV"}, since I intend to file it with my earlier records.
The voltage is {"value": 220, "unit": "mV"}
